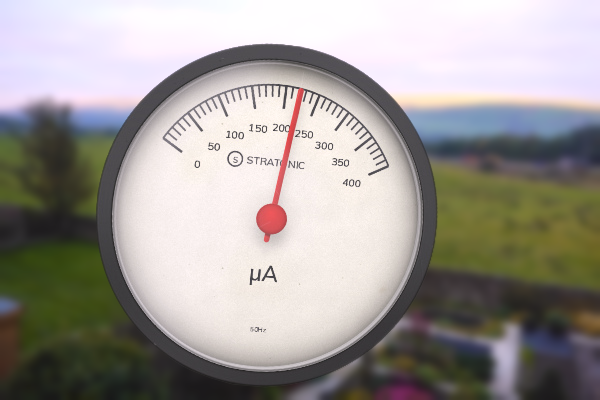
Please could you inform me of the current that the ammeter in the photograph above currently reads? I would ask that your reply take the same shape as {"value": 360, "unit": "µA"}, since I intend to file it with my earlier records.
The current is {"value": 220, "unit": "µA"}
